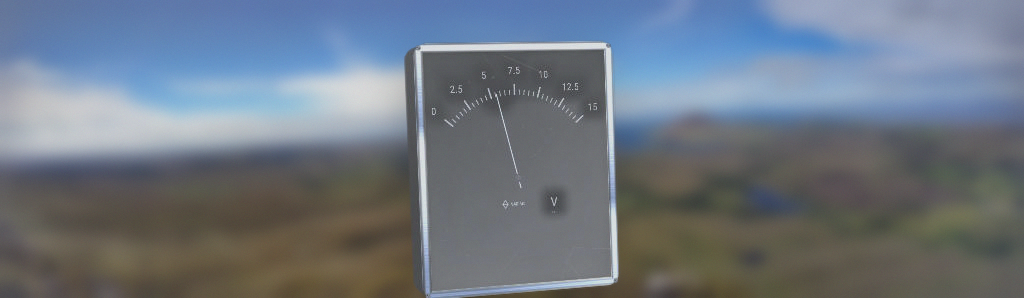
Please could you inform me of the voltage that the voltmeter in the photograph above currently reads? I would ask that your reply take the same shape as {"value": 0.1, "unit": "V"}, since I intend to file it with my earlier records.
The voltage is {"value": 5.5, "unit": "V"}
